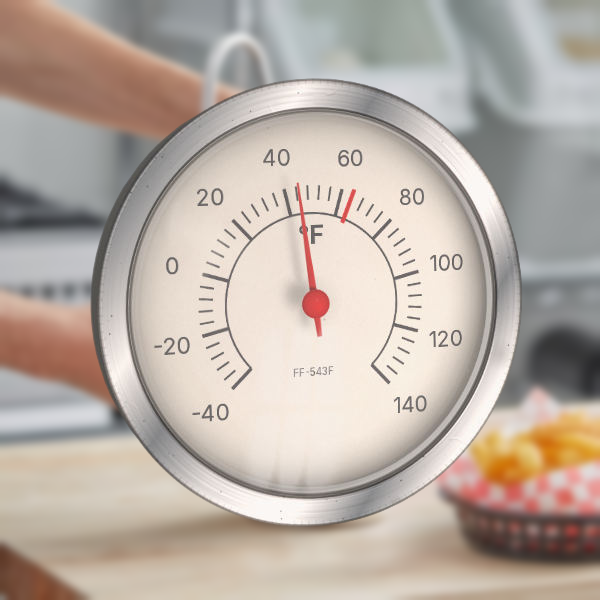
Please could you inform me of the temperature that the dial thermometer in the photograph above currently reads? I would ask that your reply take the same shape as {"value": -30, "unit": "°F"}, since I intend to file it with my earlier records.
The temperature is {"value": 44, "unit": "°F"}
